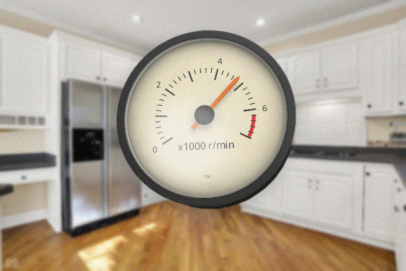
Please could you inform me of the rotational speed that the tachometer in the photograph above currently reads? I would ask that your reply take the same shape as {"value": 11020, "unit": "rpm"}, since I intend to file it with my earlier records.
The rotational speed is {"value": 4800, "unit": "rpm"}
